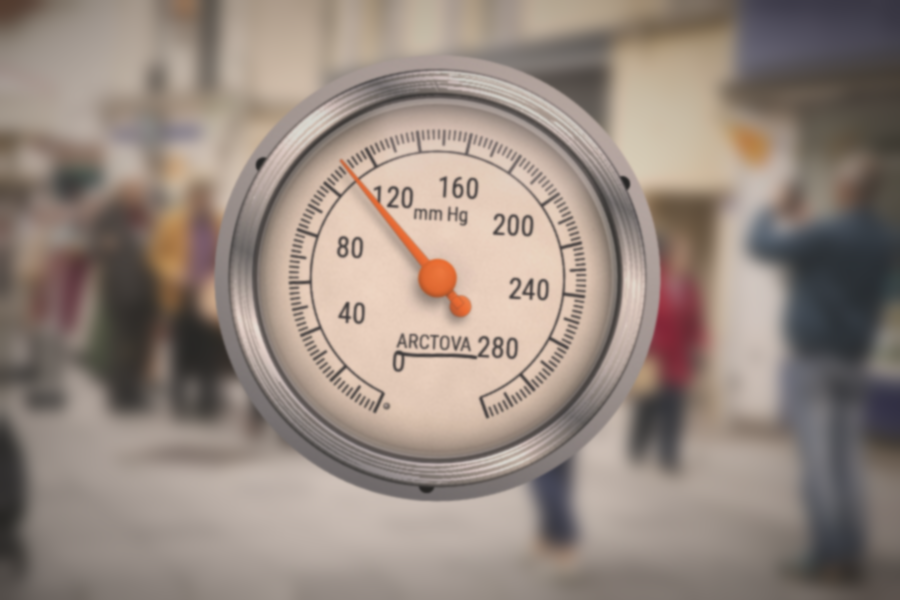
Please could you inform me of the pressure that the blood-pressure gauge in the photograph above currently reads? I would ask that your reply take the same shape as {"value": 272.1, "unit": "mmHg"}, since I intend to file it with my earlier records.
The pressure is {"value": 110, "unit": "mmHg"}
